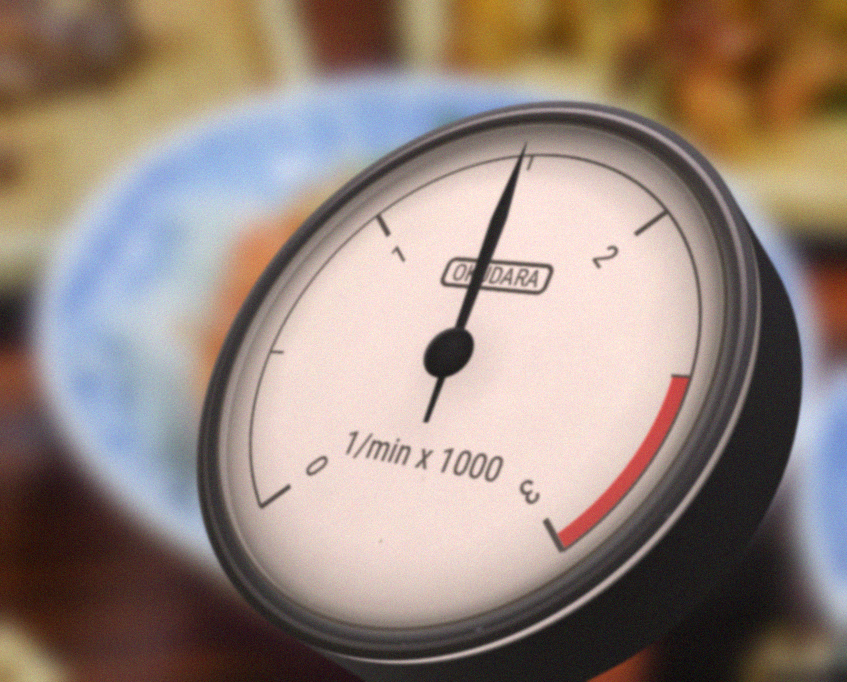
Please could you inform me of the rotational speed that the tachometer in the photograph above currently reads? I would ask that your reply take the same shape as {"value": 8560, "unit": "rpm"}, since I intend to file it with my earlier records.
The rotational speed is {"value": 1500, "unit": "rpm"}
